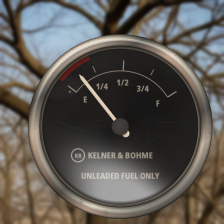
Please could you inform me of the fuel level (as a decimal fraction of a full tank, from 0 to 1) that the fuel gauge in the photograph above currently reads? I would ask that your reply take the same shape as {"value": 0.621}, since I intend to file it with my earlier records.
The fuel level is {"value": 0.125}
